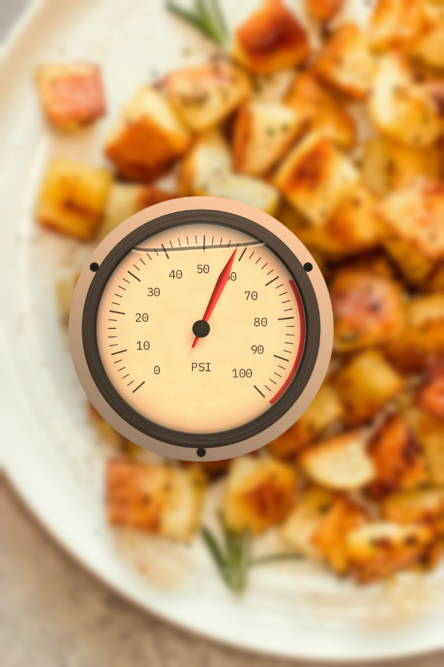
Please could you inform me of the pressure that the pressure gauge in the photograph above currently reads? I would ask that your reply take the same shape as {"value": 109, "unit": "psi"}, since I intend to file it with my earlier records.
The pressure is {"value": 58, "unit": "psi"}
